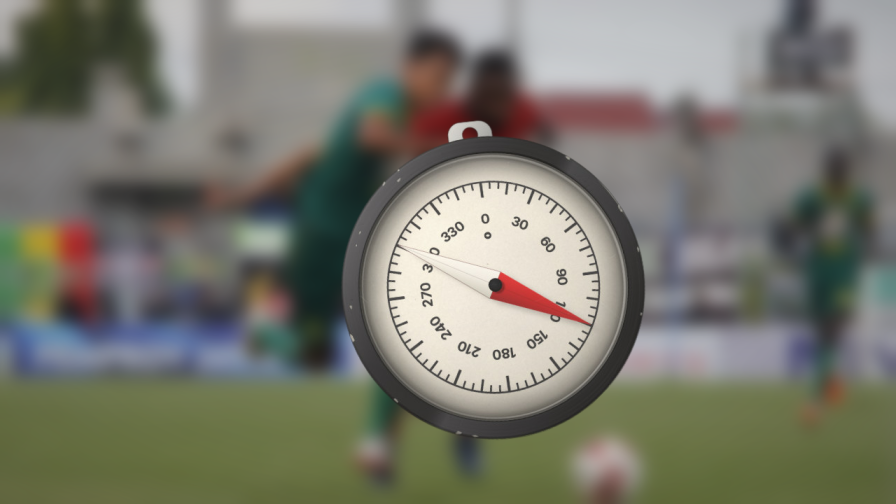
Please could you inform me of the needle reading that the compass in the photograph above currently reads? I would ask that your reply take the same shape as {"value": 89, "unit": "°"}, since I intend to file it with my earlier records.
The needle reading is {"value": 120, "unit": "°"}
